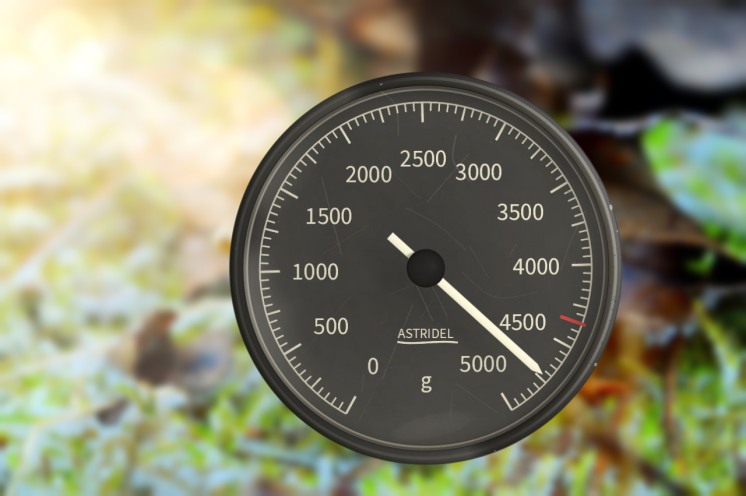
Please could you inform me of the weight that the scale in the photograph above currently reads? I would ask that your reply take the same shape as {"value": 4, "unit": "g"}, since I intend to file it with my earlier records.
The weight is {"value": 4725, "unit": "g"}
